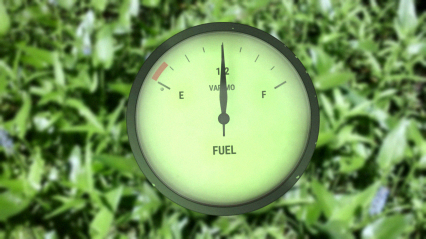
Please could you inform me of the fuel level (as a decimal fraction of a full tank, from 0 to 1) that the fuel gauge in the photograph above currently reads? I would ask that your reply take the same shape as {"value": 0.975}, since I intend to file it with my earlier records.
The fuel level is {"value": 0.5}
